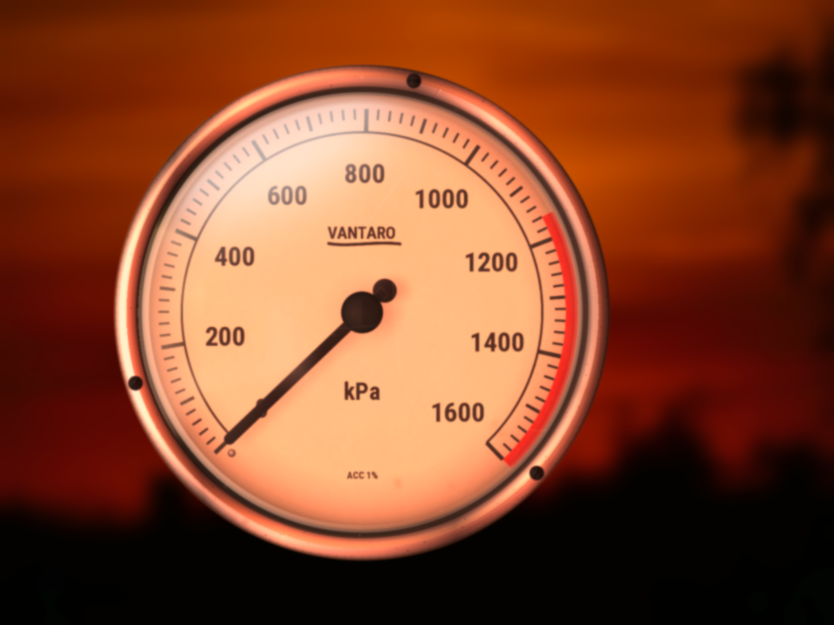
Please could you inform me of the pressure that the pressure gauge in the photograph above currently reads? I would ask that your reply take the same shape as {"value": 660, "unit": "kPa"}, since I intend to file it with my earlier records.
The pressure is {"value": 0, "unit": "kPa"}
